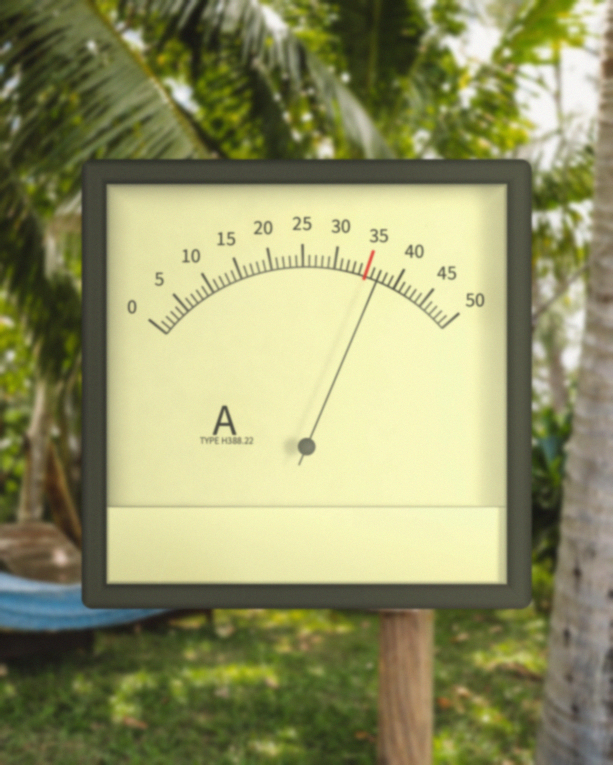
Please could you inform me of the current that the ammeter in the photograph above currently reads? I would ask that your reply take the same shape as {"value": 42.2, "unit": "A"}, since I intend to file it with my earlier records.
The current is {"value": 37, "unit": "A"}
